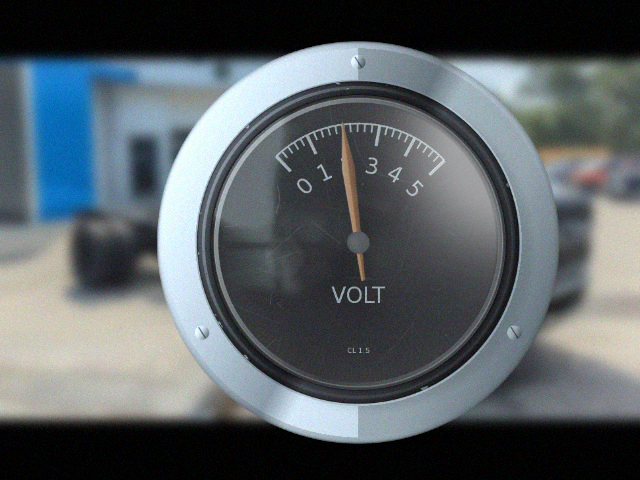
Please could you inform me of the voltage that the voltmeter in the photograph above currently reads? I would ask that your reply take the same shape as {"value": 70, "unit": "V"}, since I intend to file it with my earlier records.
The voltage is {"value": 2, "unit": "V"}
